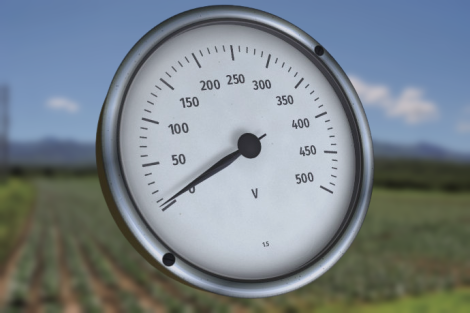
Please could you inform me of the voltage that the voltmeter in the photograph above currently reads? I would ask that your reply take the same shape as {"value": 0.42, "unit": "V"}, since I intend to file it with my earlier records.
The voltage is {"value": 5, "unit": "V"}
